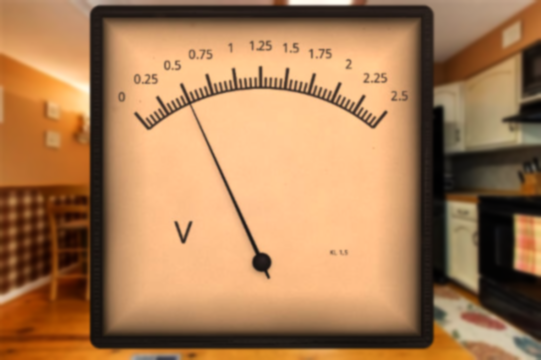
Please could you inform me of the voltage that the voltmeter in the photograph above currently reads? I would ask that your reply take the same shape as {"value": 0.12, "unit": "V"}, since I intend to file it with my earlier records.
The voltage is {"value": 0.5, "unit": "V"}
